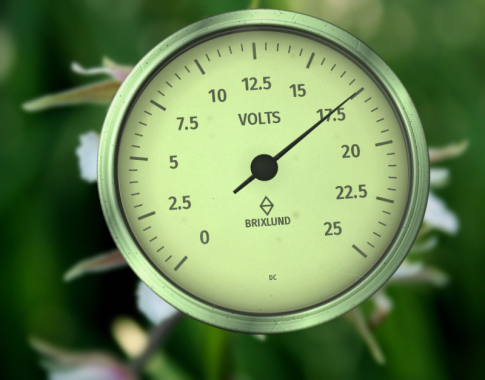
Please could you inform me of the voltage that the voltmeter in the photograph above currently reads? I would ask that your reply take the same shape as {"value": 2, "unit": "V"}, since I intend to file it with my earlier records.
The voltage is {"value": 17.5, "unit": "V"}
